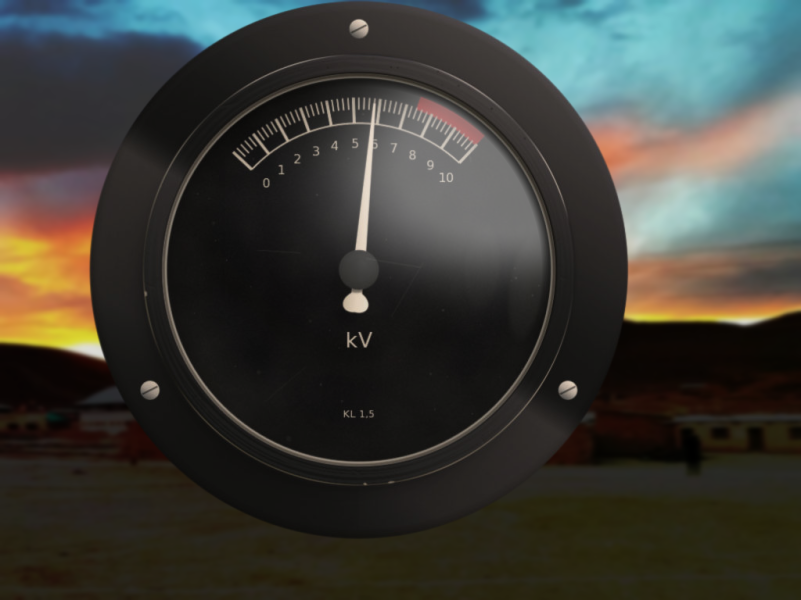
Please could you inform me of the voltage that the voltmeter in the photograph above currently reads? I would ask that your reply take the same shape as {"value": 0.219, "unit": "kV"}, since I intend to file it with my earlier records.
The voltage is {"value": 5.8, "unit": "kV"}
